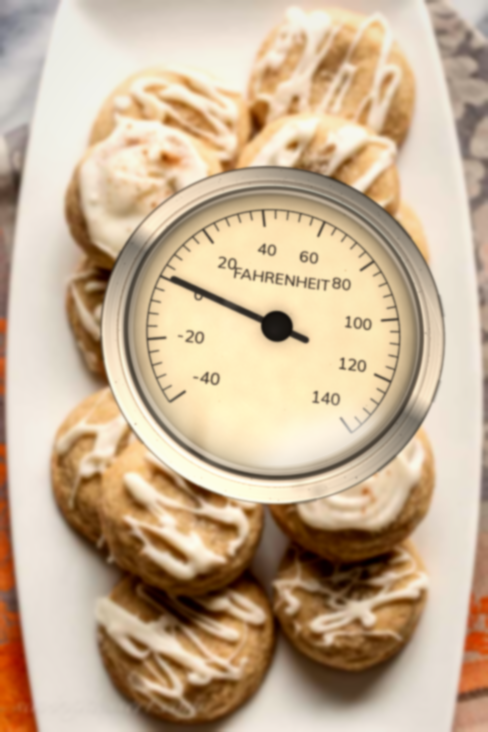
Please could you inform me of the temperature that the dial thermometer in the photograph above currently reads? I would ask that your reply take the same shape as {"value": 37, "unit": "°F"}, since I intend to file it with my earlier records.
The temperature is {"value": 0, "unit": "°F"}
